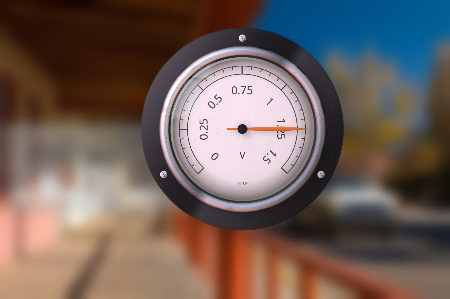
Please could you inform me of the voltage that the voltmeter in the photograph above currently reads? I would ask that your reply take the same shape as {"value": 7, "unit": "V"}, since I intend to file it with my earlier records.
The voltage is {"value": 1.25, "unit": "V"}
